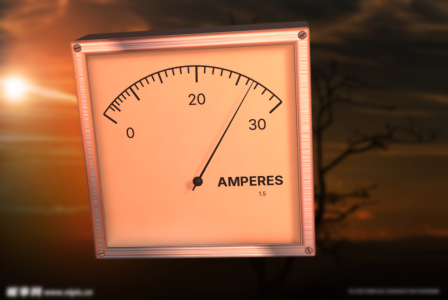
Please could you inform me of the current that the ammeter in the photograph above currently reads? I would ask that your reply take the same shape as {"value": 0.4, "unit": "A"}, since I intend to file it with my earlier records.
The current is {"value": 26.5, "unit": "A"}
